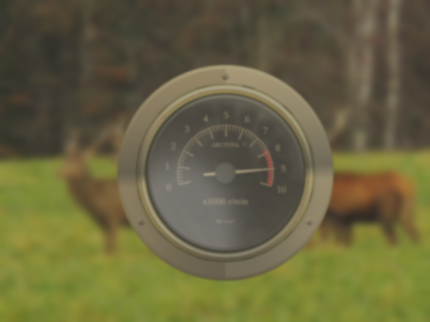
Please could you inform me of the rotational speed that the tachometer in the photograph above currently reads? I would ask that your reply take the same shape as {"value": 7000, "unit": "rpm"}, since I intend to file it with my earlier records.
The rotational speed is {"value": 9000, "unit": "rpm"}
